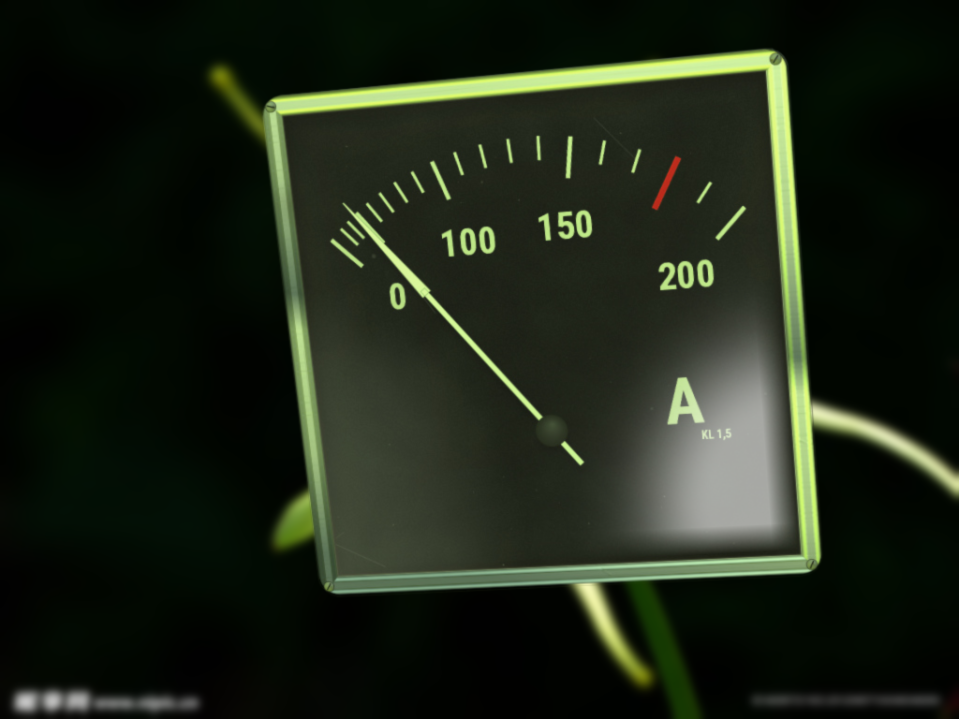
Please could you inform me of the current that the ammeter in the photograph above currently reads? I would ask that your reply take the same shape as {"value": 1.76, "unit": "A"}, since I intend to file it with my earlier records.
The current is {"value": 50, "unit": "A"}
